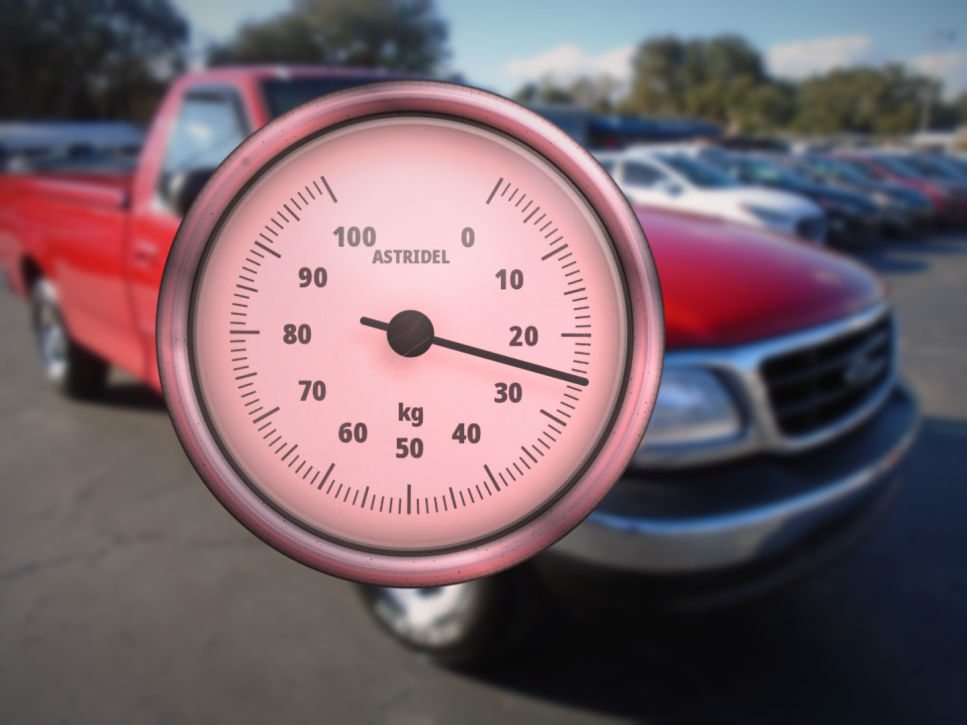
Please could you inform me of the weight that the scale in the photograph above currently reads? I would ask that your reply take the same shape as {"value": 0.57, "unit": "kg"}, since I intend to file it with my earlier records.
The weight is {"value": 25, "unit": "kg"}
